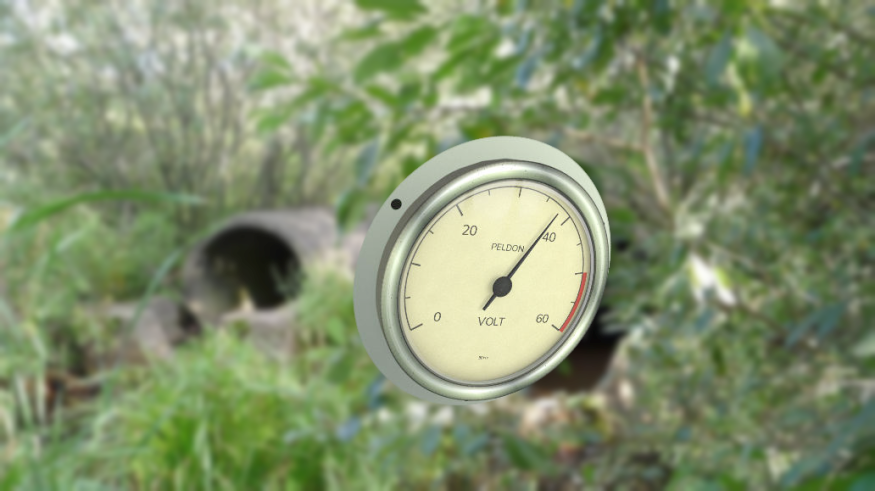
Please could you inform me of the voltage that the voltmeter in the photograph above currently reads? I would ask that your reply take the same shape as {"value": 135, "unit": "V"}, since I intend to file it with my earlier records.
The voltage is {"value": 37.5, "unit": "V"}
